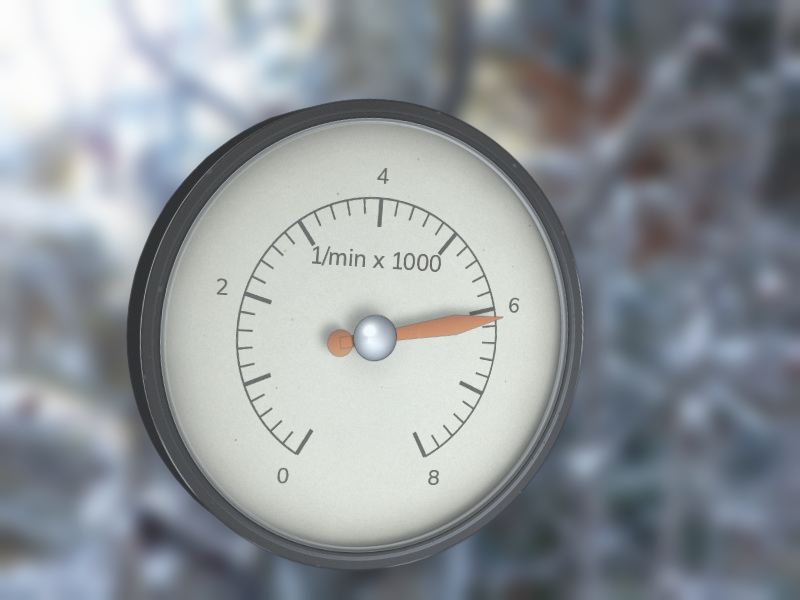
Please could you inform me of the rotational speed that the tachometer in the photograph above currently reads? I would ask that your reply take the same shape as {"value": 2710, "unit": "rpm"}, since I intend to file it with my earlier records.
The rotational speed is {"value": 6100, "unit": "rpm"}
